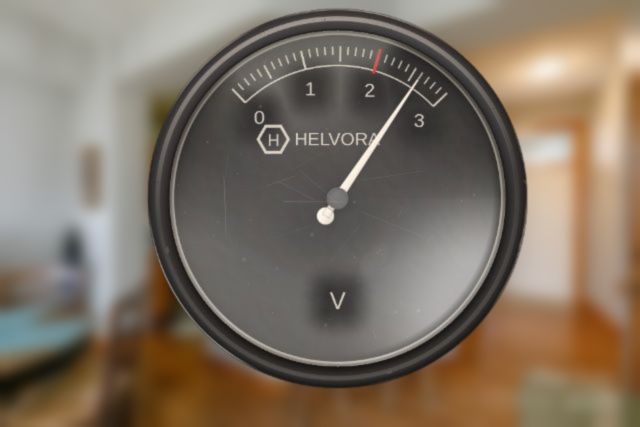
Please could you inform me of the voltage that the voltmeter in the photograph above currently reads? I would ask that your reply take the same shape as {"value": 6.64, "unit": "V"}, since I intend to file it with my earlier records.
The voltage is {"value": 2.6, "unit": "V"}
